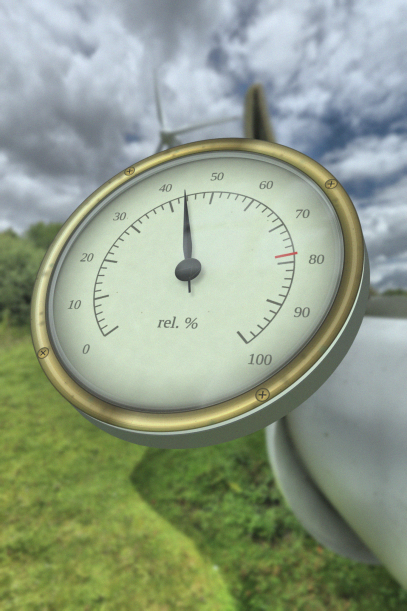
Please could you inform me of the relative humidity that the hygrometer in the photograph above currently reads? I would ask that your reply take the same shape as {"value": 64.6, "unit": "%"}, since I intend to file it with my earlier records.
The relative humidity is {"value": 44, "unit": "%"}
